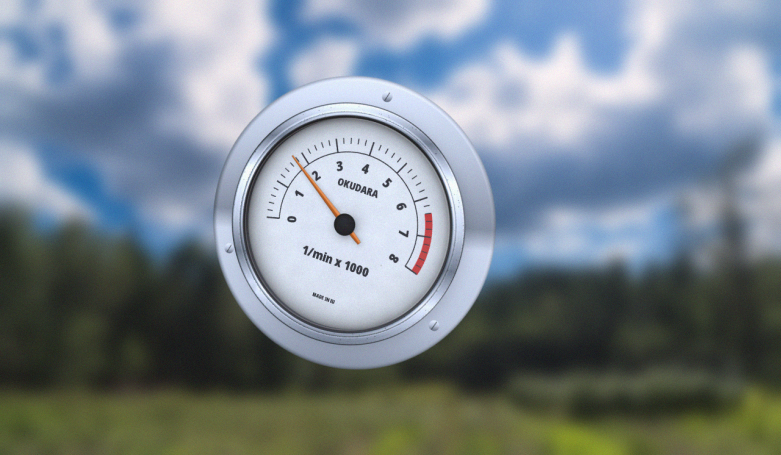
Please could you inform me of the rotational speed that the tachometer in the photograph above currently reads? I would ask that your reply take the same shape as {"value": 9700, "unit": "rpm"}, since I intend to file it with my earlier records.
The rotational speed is {"value": 1800, "unit": "rpm"}
